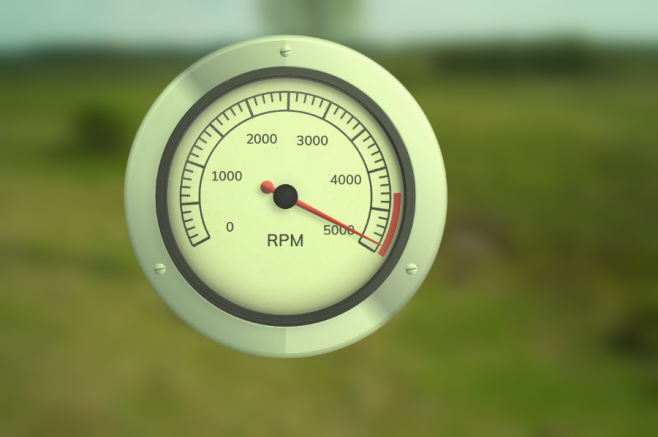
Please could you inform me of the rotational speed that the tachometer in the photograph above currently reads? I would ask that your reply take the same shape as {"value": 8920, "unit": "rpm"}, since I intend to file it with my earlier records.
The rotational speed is {"value": 4900, "unit": "rpm"}
